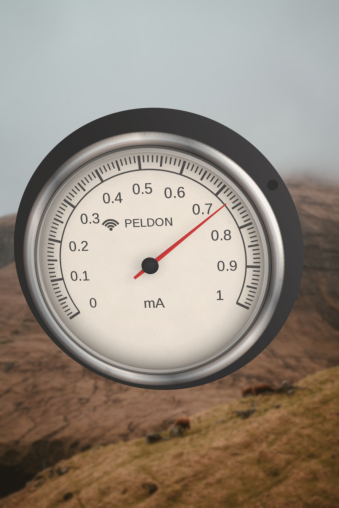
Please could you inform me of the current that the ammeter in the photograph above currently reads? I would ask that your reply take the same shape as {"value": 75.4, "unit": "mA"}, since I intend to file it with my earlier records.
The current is {"value": 0.73, "unit": "mA"}
